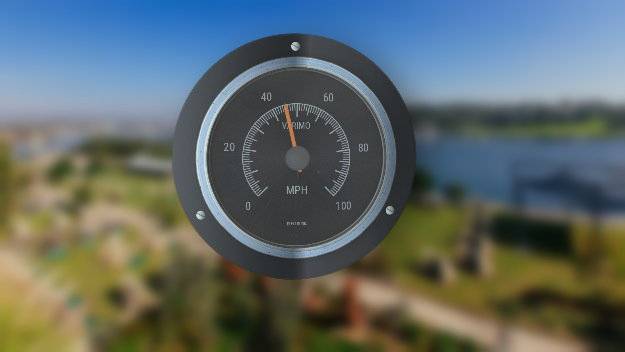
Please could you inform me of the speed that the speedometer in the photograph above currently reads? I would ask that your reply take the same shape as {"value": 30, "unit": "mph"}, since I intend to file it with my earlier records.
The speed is {"value": 45, "unit": "mph"}
